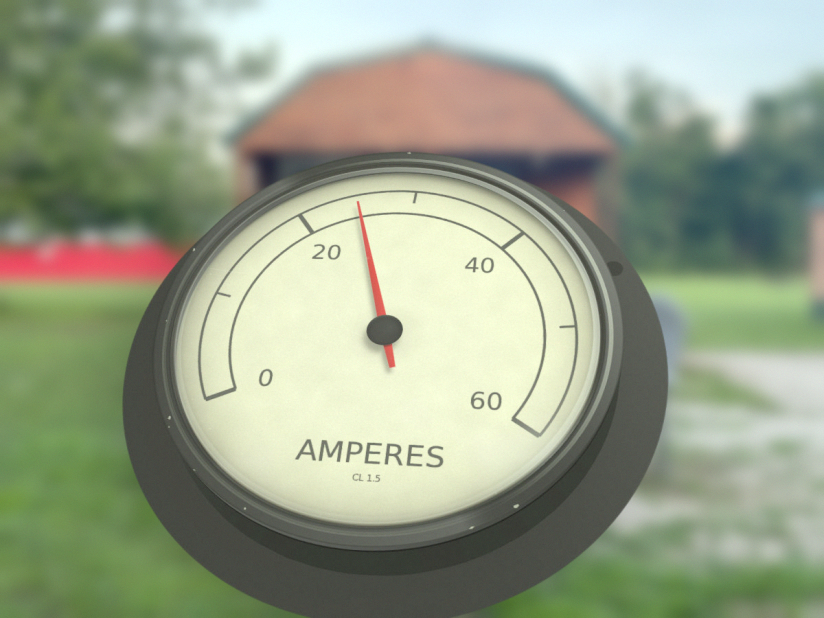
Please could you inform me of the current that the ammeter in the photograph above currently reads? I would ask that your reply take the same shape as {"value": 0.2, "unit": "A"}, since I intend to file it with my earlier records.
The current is {"value": 25, "unit": "A"}
